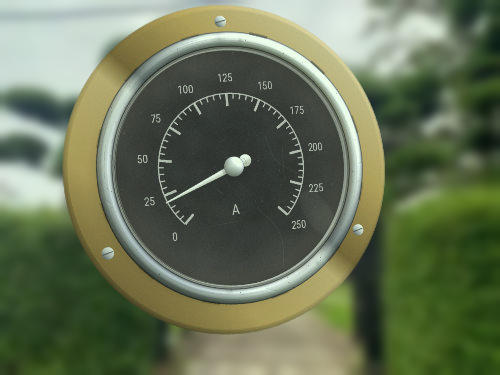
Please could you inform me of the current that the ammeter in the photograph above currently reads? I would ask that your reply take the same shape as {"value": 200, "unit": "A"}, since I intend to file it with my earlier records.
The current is {"value": 20, "unit": "A"}
